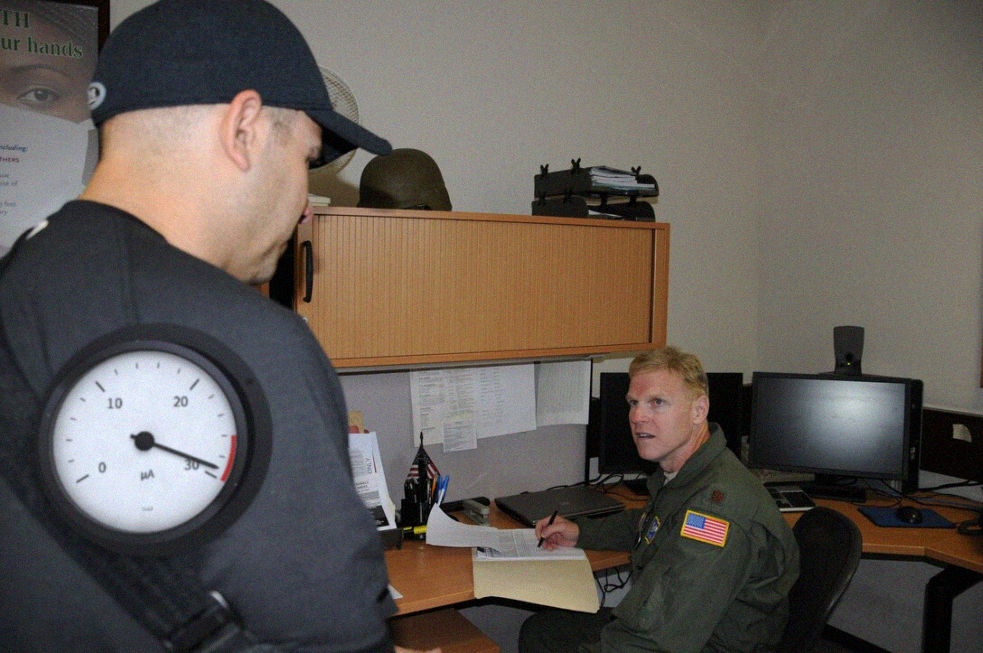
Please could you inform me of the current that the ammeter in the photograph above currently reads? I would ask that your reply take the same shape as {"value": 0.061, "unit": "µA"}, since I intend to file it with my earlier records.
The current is {"value": 29, "unit": "µA"}
